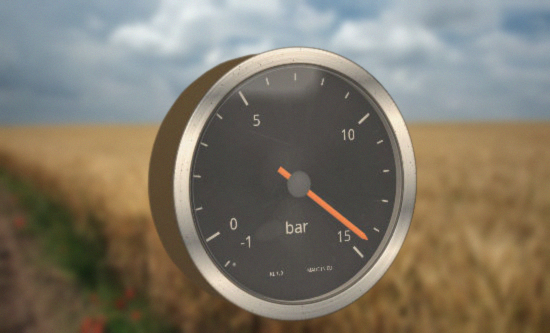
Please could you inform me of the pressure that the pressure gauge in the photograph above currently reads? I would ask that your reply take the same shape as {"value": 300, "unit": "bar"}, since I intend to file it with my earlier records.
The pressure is {"value": 14.5, "unit": "bar"}
